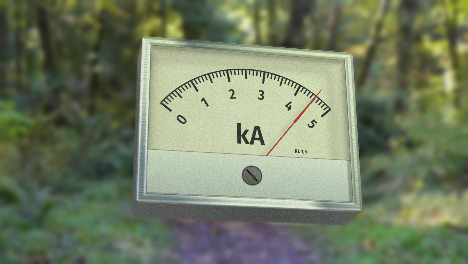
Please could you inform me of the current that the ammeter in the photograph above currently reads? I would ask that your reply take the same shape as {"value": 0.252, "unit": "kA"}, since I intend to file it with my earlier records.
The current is {"value": 4.5, "unit": "kA"}
